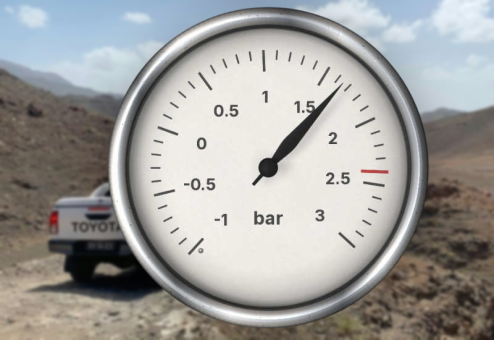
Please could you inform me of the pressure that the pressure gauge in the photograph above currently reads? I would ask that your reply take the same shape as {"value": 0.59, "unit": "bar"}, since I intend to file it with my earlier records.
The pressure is {"value": 1.65, "unit": "bar"}
